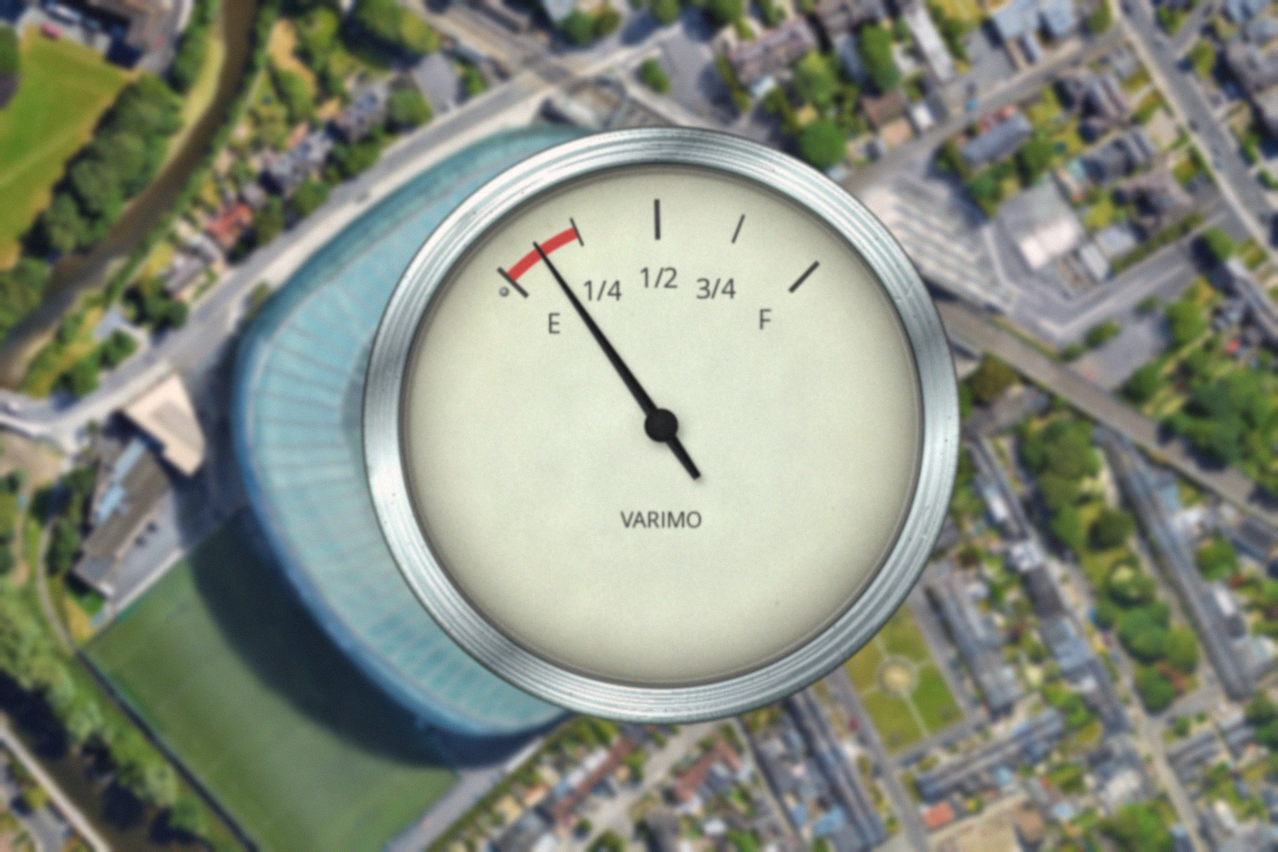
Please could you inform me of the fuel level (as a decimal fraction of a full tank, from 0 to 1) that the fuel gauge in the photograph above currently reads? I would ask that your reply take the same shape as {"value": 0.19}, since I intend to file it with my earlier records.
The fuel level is {"value": 0.125}
